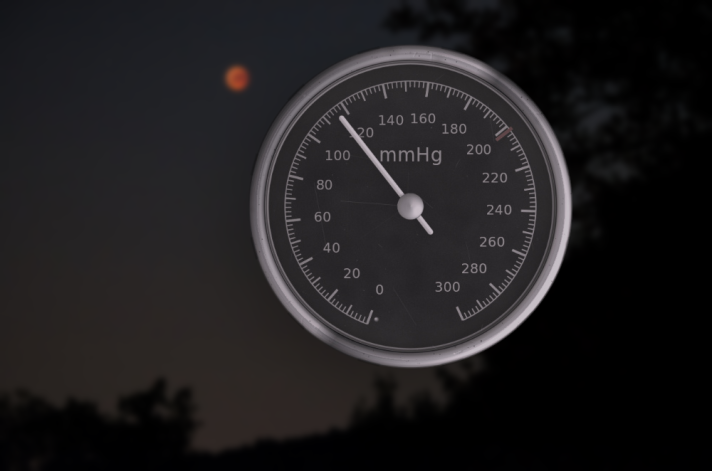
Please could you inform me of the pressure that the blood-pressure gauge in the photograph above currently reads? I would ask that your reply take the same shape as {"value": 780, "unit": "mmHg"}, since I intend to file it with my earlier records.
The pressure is {"value": 116, "unit": "mmHg"}
